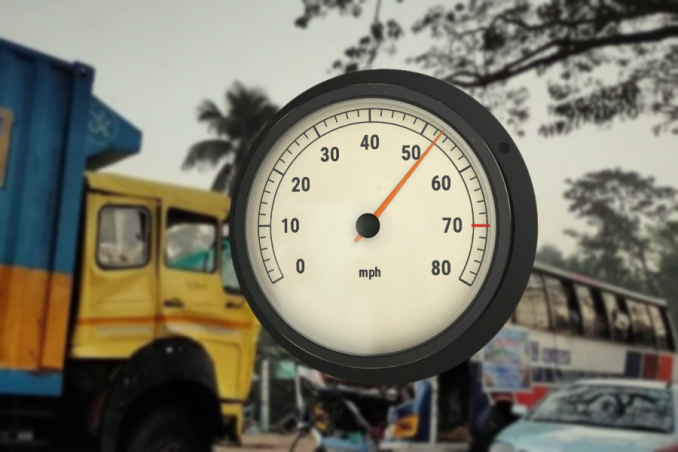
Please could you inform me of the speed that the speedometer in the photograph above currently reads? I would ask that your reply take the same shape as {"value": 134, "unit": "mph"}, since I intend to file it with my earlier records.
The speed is {"value": 53, "unit": "mph"}
